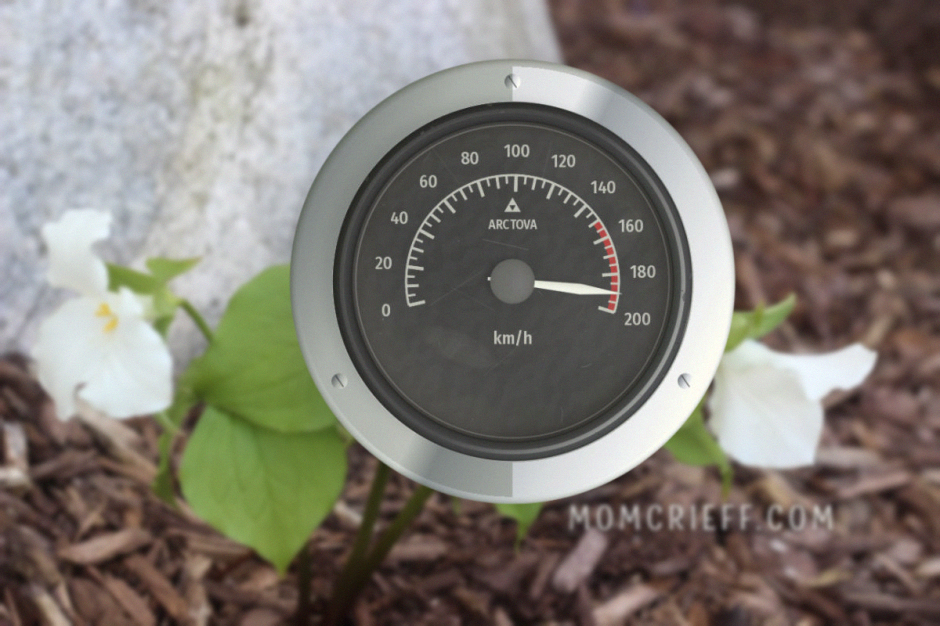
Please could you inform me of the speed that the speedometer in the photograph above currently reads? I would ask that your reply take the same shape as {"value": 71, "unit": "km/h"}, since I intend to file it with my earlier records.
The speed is {"value": 190, "unit": "km/h"}
